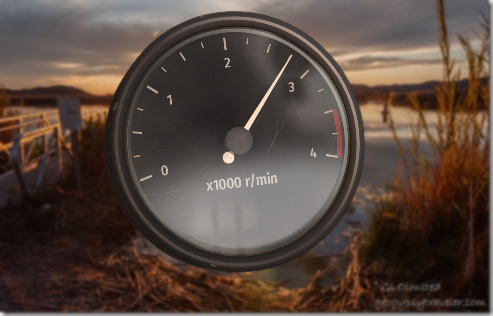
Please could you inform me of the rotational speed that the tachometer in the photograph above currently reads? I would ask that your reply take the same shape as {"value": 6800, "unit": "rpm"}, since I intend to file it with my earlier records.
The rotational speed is {"value": 2750, "unit": "rpm"}
